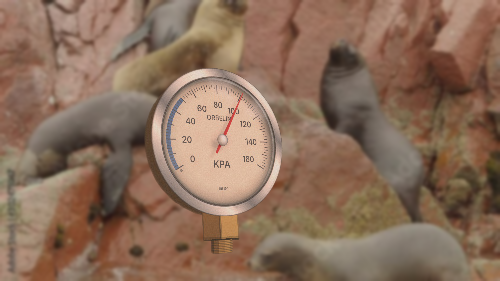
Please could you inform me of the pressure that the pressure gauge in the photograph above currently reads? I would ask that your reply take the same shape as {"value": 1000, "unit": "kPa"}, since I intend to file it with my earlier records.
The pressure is {"value": 100, "unit": "kPa"}
